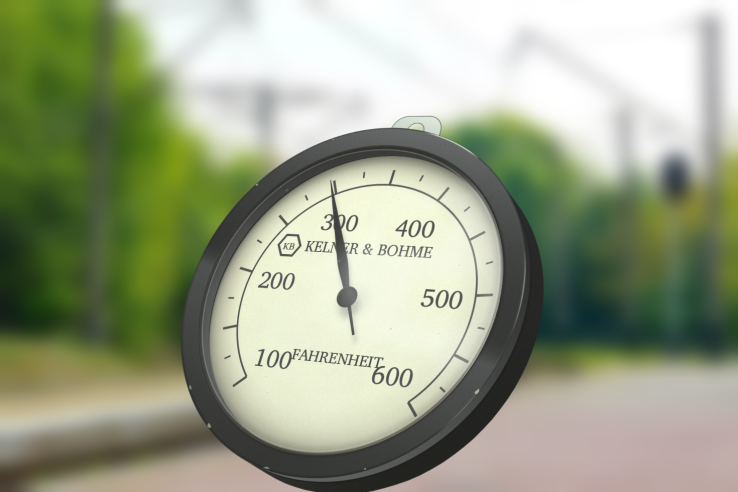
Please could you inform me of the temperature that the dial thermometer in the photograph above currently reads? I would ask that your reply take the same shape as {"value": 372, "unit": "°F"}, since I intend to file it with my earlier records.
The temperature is {"value": 300, "unit": "°F"}
